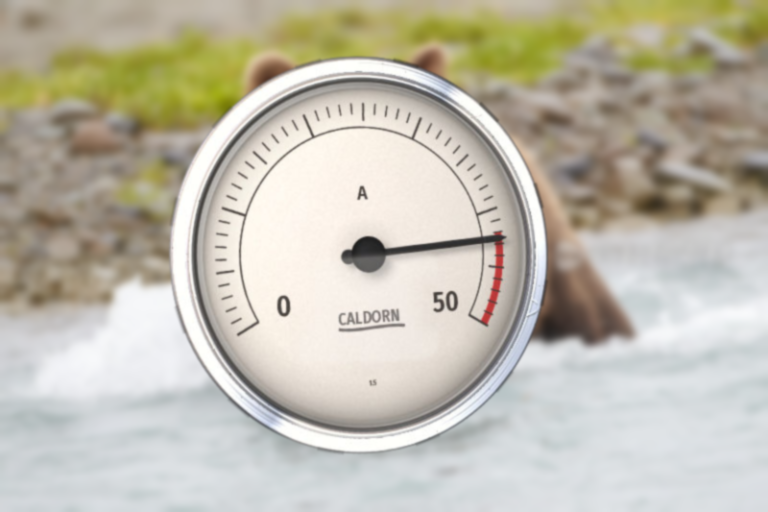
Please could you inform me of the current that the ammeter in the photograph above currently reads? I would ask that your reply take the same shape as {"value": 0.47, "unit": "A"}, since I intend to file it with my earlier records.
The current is {"value": 42.5, "unit": "A"}
